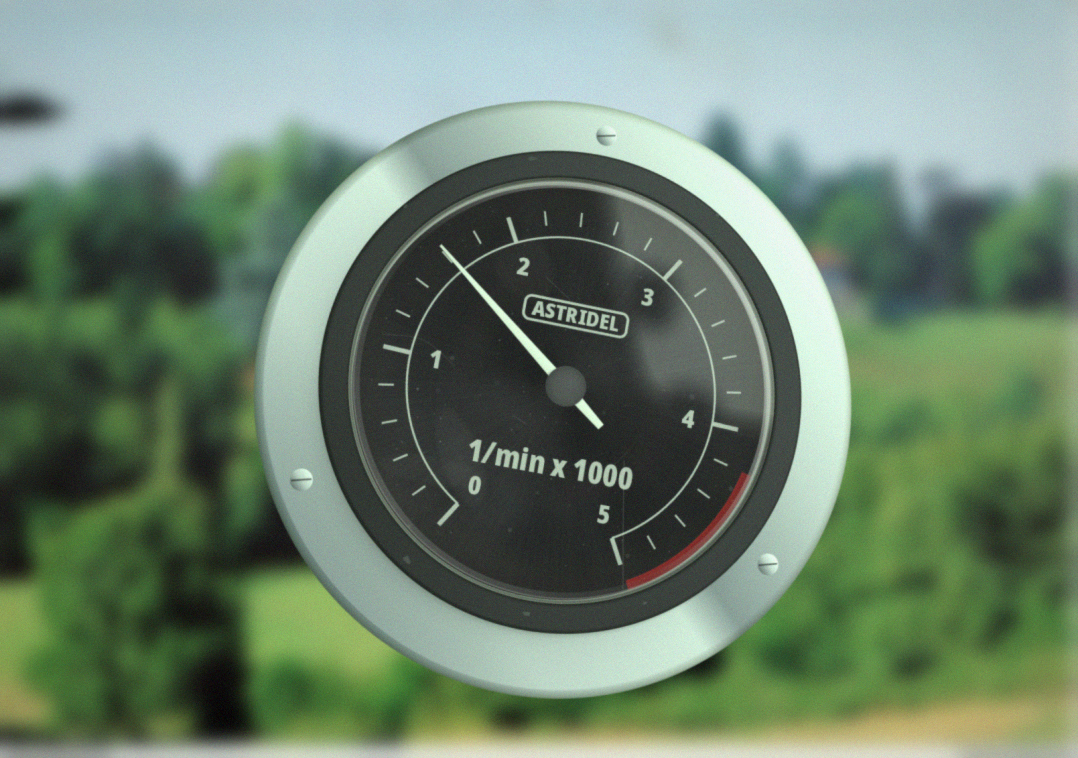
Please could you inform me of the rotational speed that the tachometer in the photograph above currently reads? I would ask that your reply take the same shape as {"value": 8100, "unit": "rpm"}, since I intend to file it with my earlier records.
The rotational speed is {"value": 1600, "unit": "rpm"}
